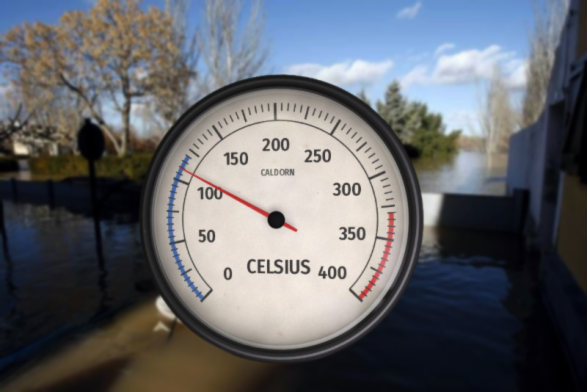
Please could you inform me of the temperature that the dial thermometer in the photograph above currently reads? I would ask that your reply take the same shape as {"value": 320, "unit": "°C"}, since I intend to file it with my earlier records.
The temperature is {"value": 110, "unit": "°C"}
